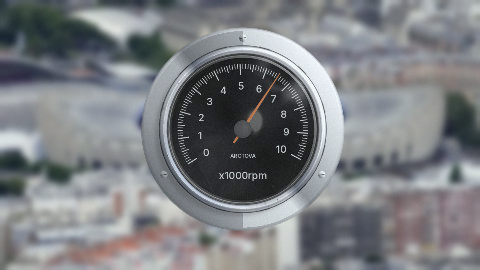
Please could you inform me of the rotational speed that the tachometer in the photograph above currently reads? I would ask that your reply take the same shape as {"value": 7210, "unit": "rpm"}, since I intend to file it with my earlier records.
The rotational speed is {"value": 6500, "unit": "rpm"}
